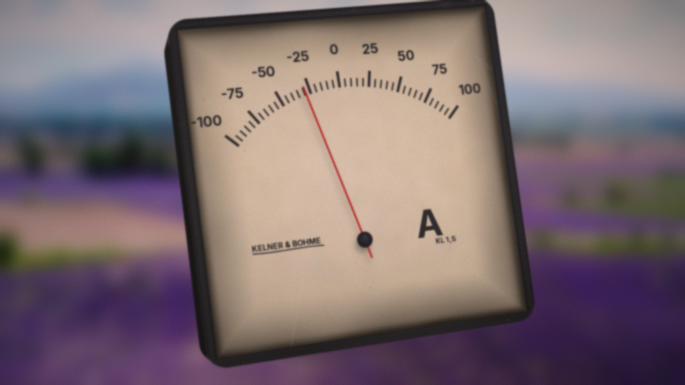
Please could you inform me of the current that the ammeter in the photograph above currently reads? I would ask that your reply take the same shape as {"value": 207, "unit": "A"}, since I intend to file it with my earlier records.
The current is {"value": -30, "unit": "A"}
